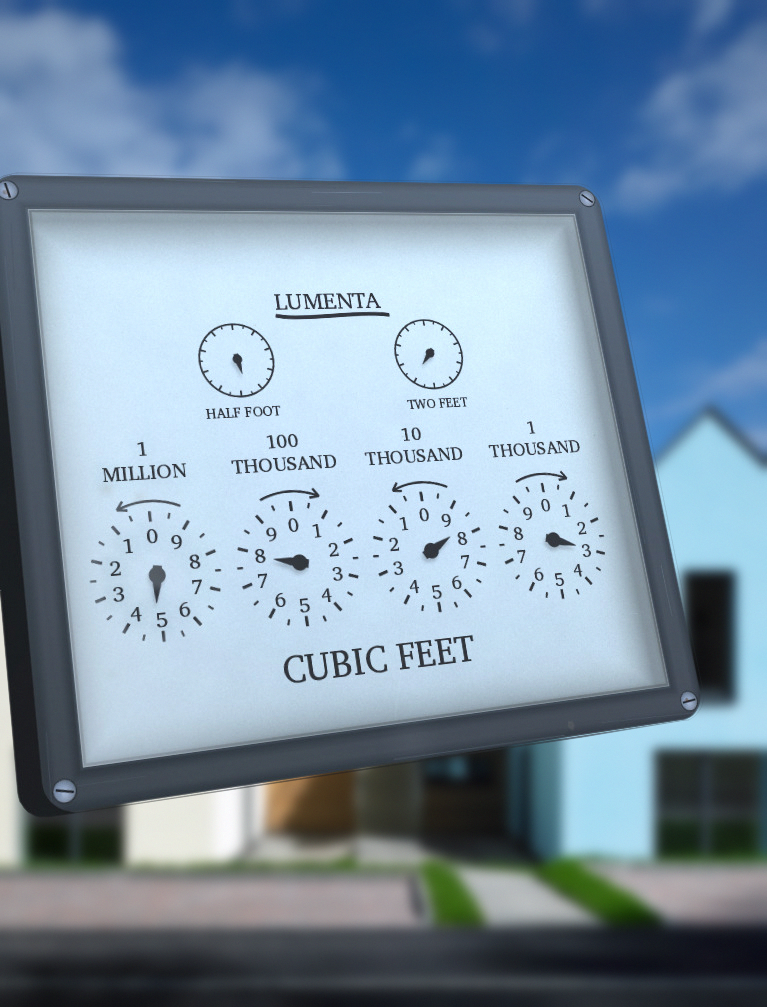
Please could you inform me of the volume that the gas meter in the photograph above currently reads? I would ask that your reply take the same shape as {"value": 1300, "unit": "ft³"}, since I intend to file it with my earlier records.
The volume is {"value": 478300, "unit": "ft³"}
